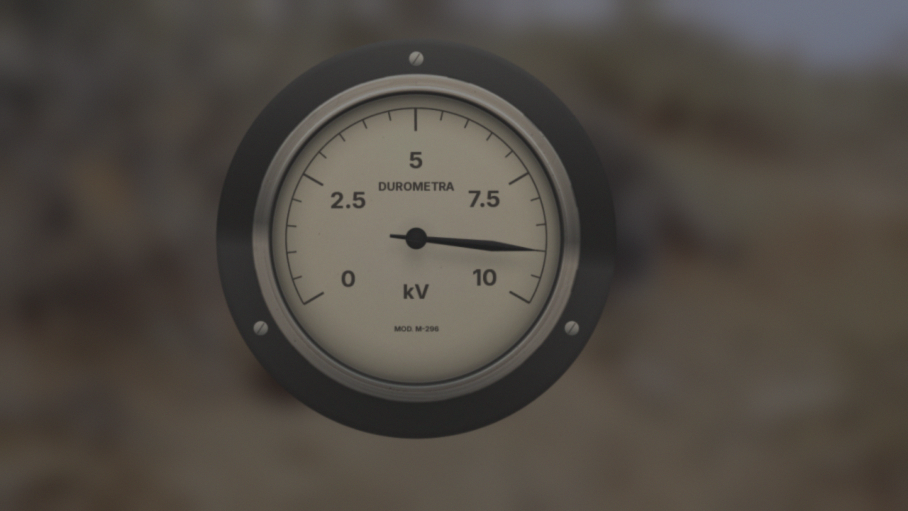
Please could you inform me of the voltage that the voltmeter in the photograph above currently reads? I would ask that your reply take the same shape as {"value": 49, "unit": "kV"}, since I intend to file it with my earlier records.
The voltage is {"value": 9, "unit": "kV"}
